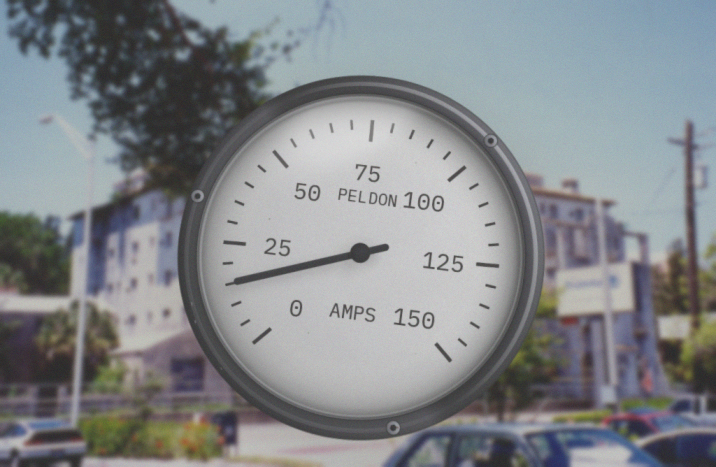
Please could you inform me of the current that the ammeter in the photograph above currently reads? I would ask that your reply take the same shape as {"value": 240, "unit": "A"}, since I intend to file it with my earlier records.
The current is {"value": 15, "unit": "A"}
